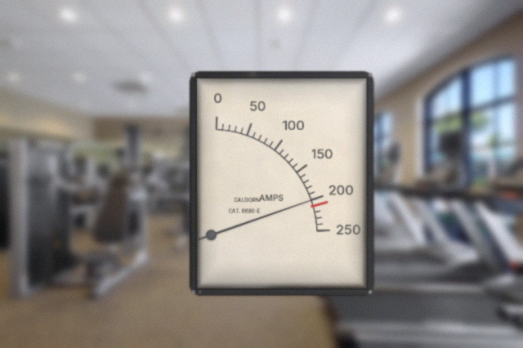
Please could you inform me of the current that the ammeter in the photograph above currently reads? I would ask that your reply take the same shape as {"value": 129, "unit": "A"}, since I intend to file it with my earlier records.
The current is {"value": 200, "unit": "A"}
